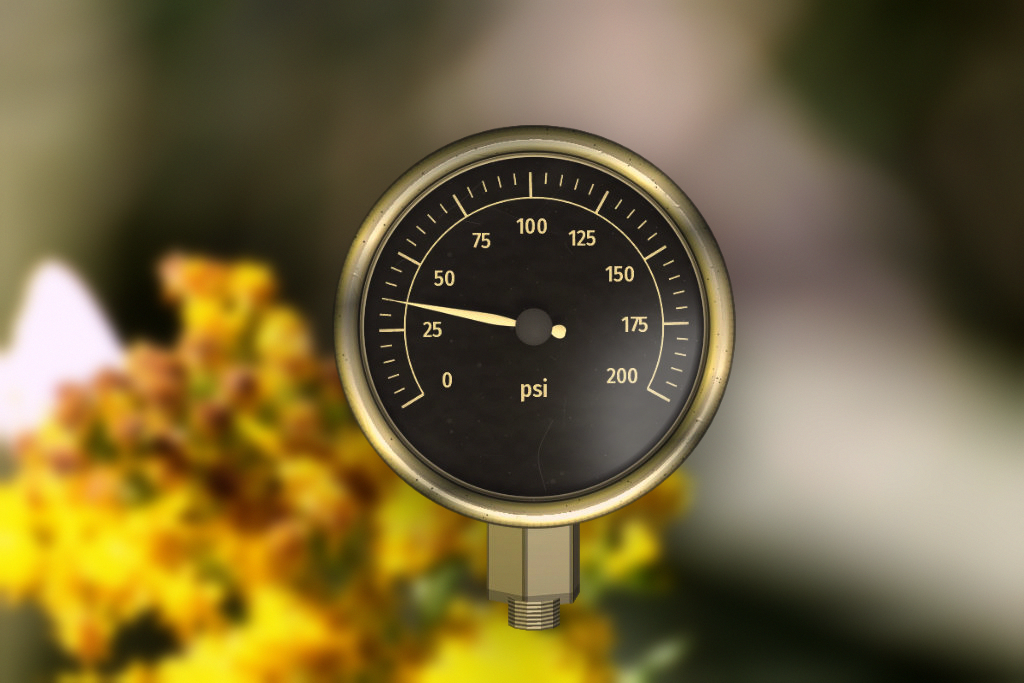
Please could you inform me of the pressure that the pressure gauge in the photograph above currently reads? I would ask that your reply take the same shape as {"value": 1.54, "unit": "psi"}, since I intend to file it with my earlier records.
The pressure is {"value": 35, "unit": "psi"}
